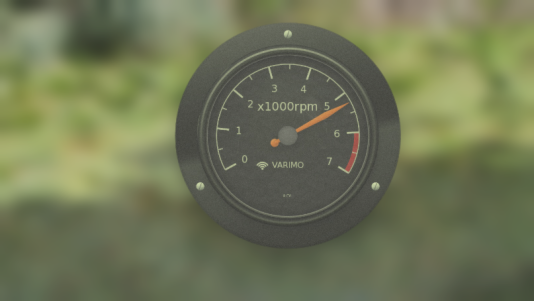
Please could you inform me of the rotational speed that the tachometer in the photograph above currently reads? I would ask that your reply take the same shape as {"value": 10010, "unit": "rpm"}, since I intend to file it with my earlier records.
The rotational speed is {"value": 5250, "unit": "rpm"}
